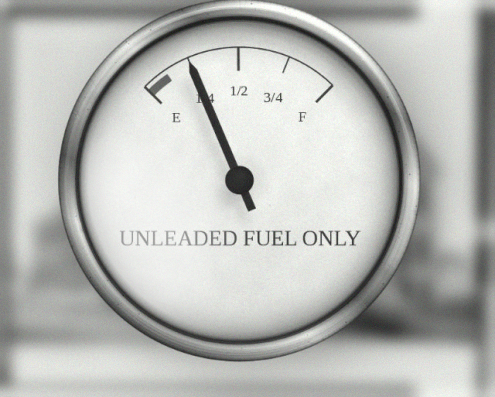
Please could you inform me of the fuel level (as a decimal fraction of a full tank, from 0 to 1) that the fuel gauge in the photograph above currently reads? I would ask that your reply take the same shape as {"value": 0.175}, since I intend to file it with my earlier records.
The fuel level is {"value": 0.25}
